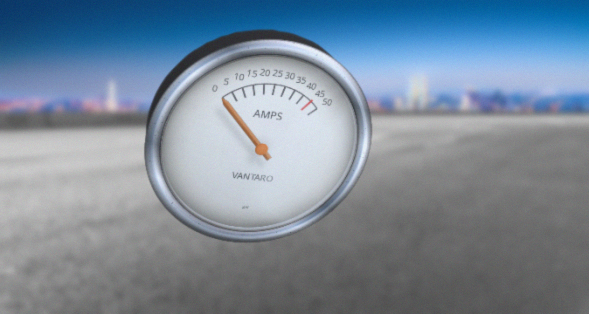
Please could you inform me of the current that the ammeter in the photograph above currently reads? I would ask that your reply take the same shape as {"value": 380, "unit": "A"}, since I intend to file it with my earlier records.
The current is {"value": 0, "unit": "A"}
